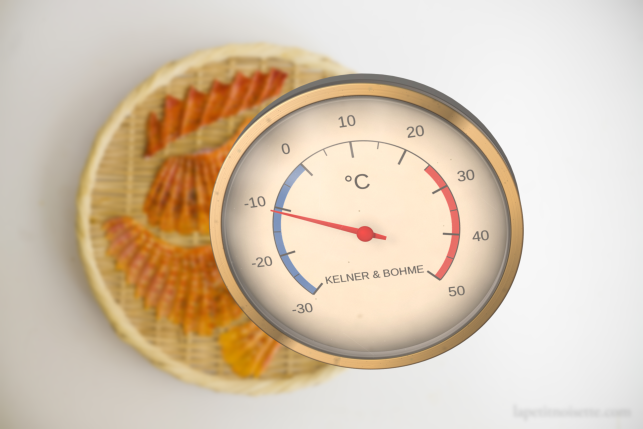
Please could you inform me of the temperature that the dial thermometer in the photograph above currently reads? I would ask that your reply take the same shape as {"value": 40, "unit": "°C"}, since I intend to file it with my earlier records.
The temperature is {"value": -10, "unit": "°C"}
